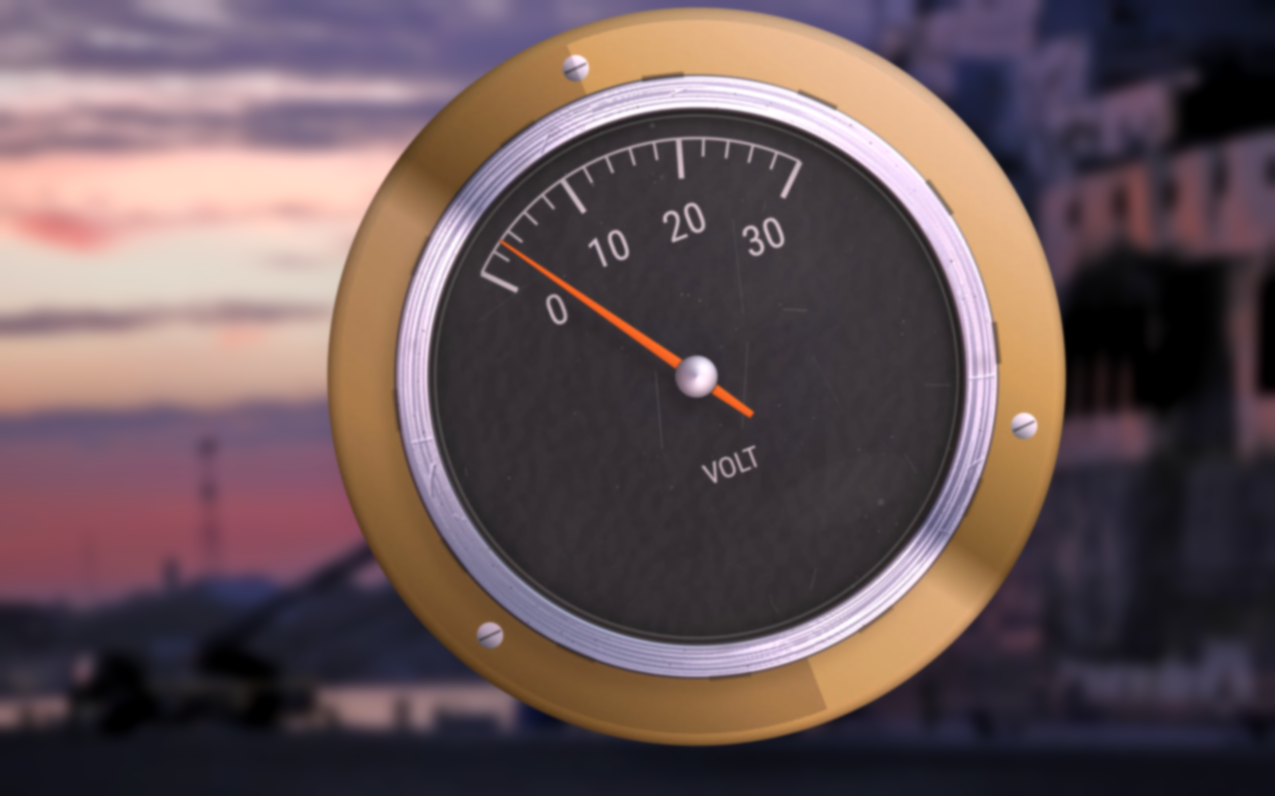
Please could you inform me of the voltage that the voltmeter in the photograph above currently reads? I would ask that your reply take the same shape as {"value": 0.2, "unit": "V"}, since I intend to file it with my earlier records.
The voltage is {"value": 3, "unit": "V"}
